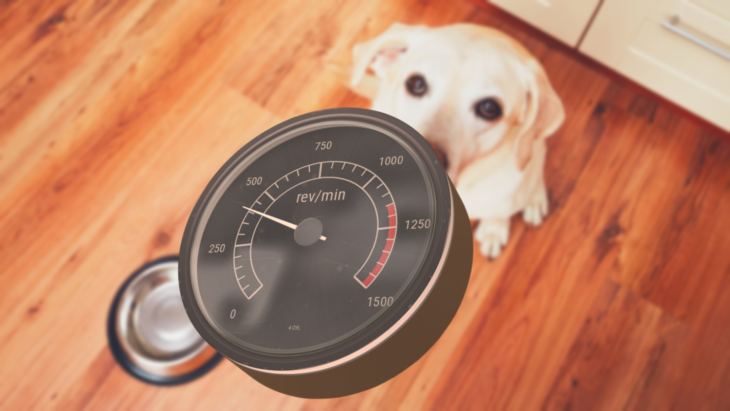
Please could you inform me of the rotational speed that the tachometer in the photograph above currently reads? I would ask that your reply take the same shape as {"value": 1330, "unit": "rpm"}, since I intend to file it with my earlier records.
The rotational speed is {"value": 400, "unit": "rpm"}
